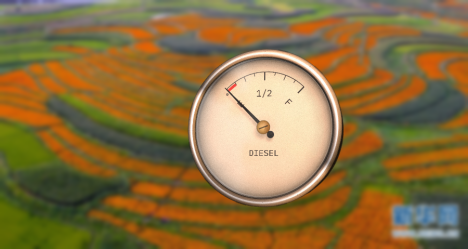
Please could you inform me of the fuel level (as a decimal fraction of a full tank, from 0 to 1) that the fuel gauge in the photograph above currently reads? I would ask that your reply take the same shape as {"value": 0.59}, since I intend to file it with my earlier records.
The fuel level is {"value": 0}
